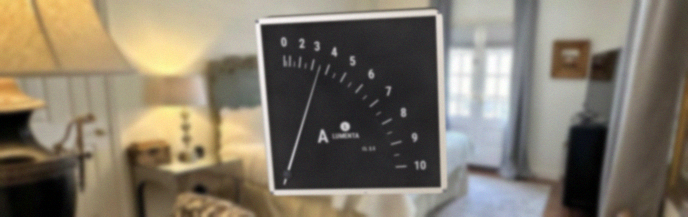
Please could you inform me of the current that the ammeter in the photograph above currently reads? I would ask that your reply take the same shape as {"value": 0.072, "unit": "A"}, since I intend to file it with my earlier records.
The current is {"value": 3.5, "unit": "A"}
